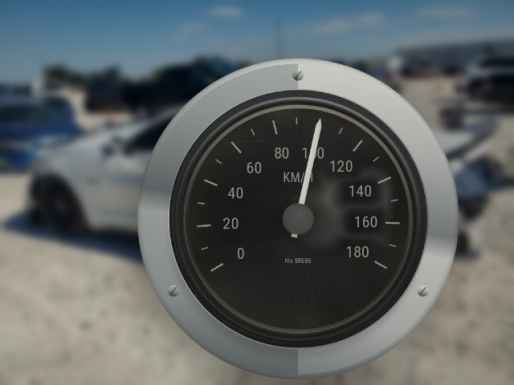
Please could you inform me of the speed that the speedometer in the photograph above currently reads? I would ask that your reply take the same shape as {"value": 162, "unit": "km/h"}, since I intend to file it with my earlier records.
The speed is {"value": 100, "unit": "km/h"}
